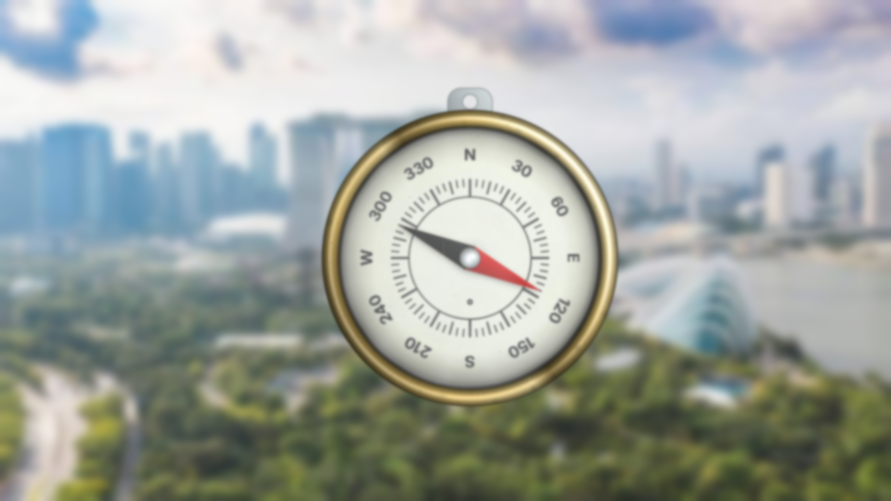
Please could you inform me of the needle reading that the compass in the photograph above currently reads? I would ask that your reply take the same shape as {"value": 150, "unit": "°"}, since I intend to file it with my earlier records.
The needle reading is {"value": 115, "unit": "°"}
